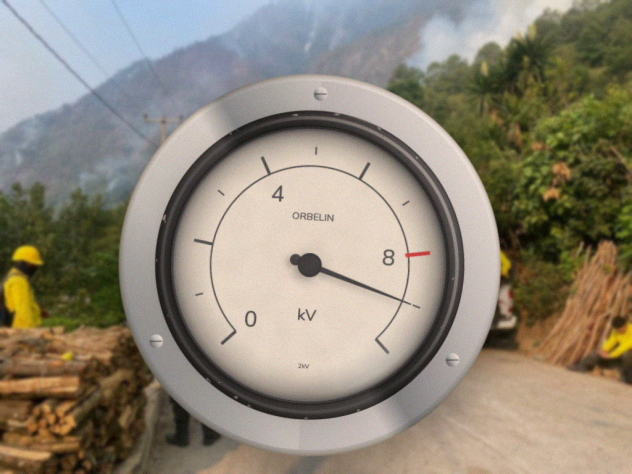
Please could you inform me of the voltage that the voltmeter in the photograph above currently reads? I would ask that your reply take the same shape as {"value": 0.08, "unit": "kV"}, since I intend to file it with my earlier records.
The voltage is {"value": 9, "unit": "kV"}
